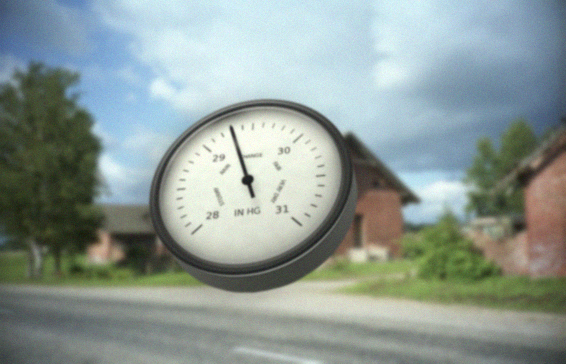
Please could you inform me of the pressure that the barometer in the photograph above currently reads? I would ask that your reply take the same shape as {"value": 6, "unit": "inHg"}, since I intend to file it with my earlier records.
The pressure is {"value": 29.3, "unit": "inHg"}
